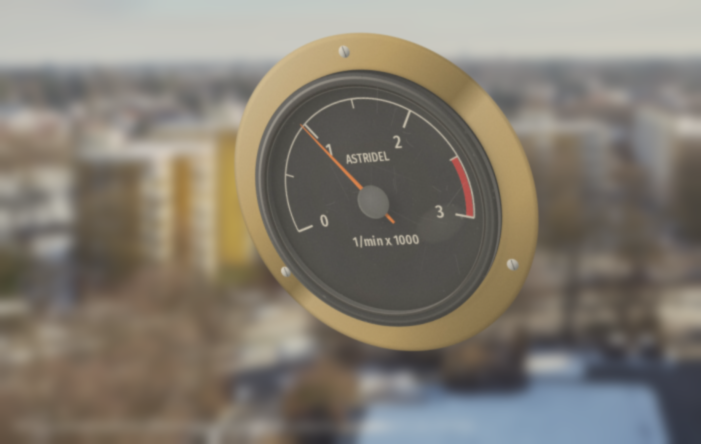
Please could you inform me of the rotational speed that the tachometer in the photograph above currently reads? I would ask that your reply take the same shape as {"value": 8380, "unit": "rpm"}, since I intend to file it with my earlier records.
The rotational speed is {"value": 1000, "unit": "rpm"}
